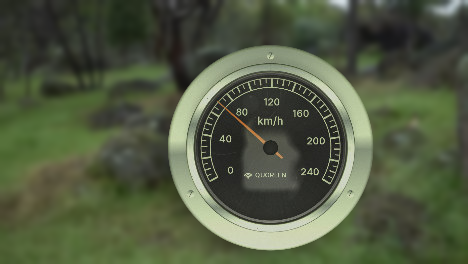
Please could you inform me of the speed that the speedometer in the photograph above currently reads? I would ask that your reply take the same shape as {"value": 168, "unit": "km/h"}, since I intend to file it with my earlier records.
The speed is {"value": 70, "unit": "km/h"}
